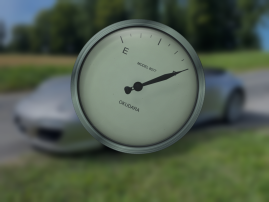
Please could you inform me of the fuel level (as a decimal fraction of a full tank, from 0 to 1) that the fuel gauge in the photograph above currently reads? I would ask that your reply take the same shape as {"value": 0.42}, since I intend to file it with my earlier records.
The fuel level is {"value": 1}
